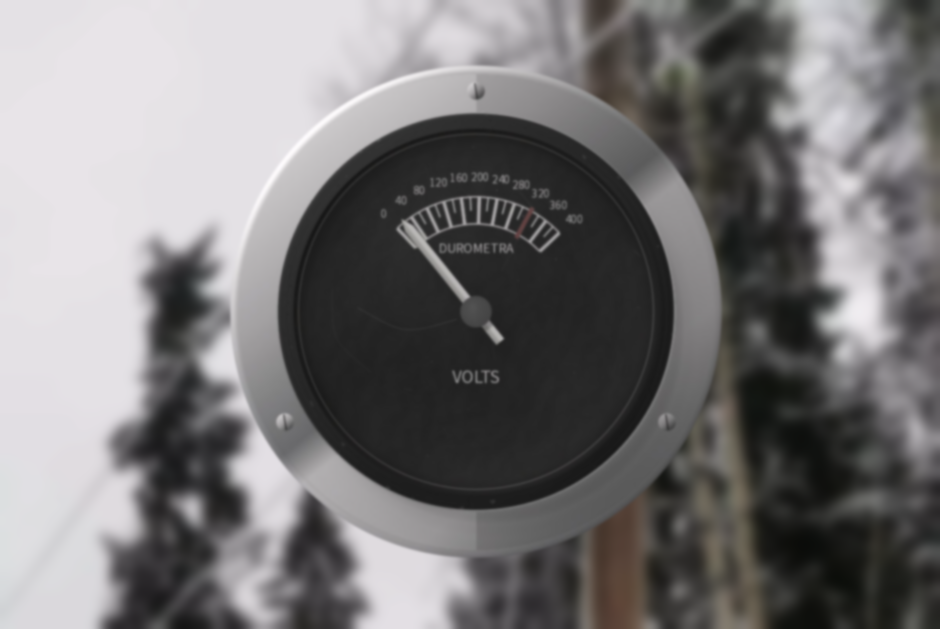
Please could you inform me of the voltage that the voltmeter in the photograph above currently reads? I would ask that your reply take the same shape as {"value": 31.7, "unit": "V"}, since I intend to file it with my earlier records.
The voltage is {"value": 20, "unit": "V"}
